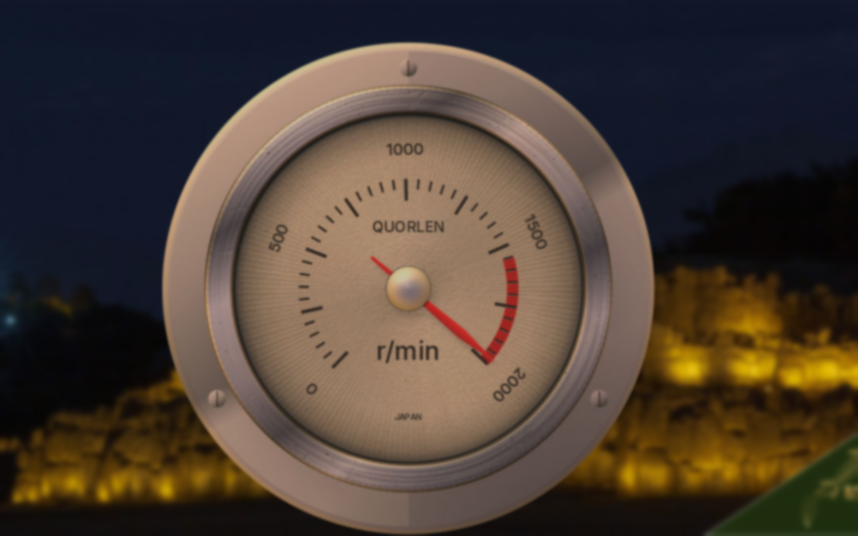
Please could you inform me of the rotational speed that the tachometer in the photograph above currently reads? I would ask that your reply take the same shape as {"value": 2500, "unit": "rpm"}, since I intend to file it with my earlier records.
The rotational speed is {"value": 1975, "unit": "rpm"}
